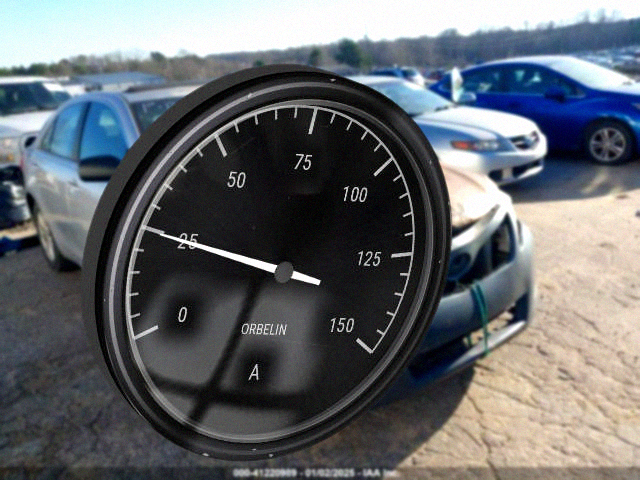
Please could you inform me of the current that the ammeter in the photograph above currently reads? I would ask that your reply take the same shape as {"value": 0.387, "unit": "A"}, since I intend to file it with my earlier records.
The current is {"value": 25, "unit": "A"}
